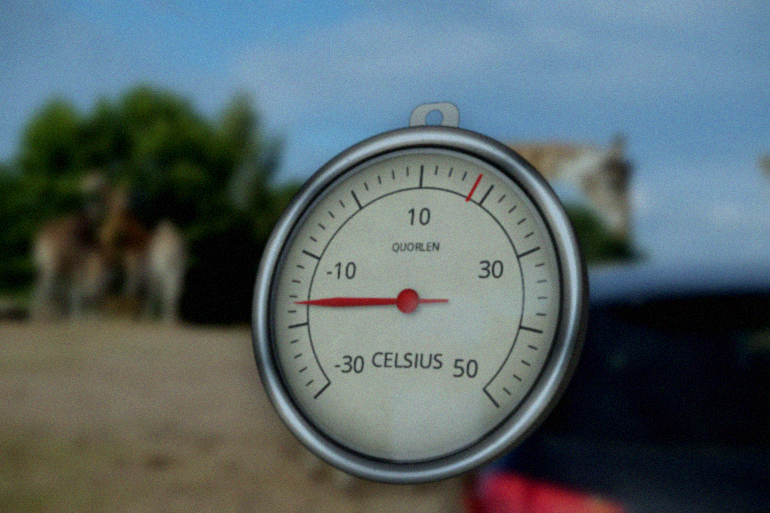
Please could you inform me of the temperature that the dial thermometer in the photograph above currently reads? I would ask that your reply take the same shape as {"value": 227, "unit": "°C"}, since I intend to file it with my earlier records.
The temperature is {"value": -17, "unit": "°C"}
